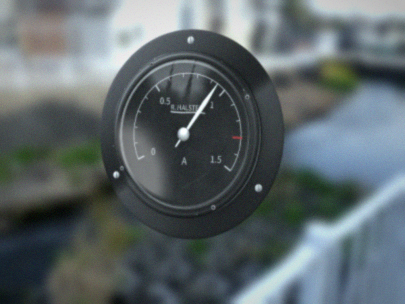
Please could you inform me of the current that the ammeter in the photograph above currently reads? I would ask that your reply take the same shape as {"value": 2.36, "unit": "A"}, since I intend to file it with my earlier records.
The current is {"value": 0.95, "unit": "A"}
